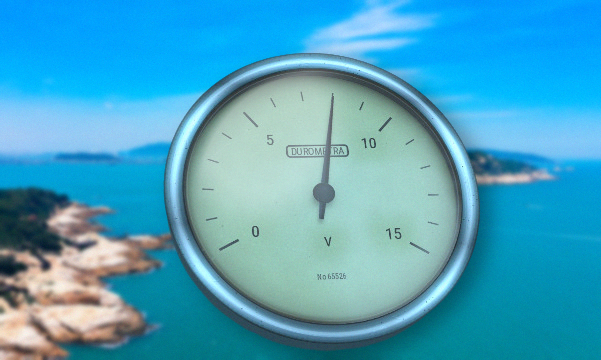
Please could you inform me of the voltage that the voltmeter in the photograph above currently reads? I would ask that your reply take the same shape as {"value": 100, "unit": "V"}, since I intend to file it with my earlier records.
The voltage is {"value": 8, "unit": "V"}
